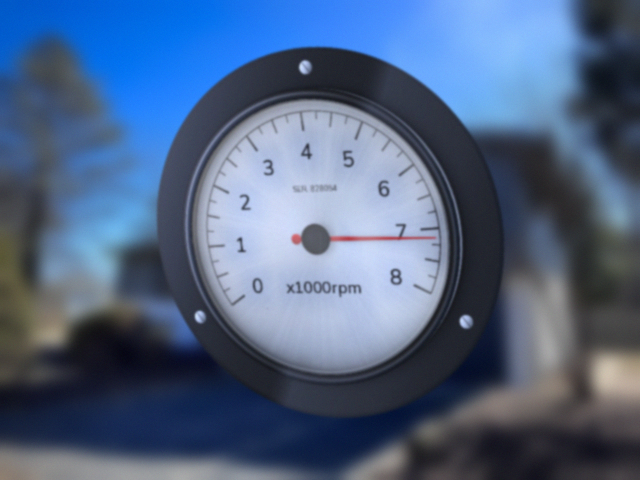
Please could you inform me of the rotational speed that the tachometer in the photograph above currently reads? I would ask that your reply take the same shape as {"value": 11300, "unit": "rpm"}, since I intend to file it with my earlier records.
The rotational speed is {"value": 7125, "unit": "rpm"}
